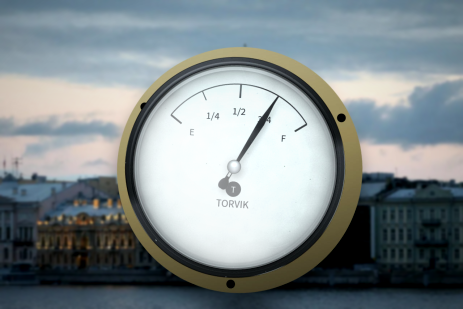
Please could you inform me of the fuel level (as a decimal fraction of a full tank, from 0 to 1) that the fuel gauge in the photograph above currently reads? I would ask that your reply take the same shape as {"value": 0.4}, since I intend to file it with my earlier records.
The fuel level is {"value": 0.75}
